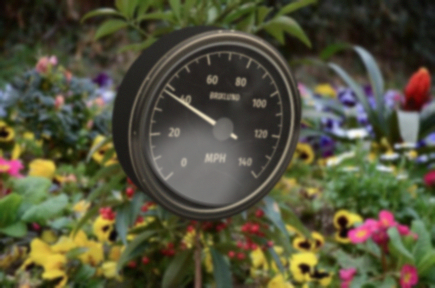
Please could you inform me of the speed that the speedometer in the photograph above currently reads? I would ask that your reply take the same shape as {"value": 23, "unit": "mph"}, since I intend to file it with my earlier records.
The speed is {"value": 37.5, "unit": "mph"}
